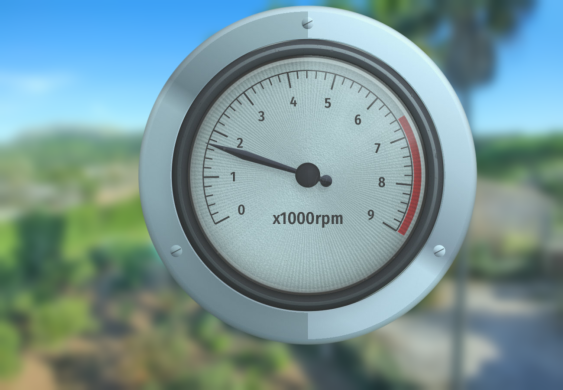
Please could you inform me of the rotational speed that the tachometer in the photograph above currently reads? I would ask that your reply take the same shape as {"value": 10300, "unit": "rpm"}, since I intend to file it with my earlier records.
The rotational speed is {"value": 1700, "unit": "rpm"}
